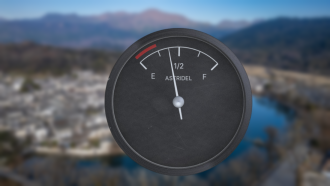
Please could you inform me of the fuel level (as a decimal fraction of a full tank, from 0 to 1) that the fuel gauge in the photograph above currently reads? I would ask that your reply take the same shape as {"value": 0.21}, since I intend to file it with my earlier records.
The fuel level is {"value": 0.375}
